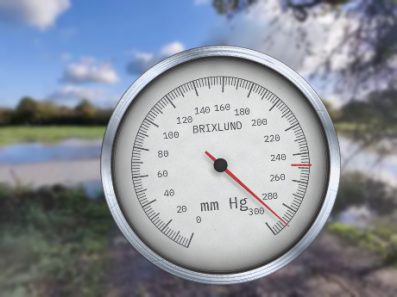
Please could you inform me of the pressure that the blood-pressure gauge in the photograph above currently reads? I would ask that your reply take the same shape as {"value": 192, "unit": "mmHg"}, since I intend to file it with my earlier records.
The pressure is {"value": 290, "unit": "mmHg"}
